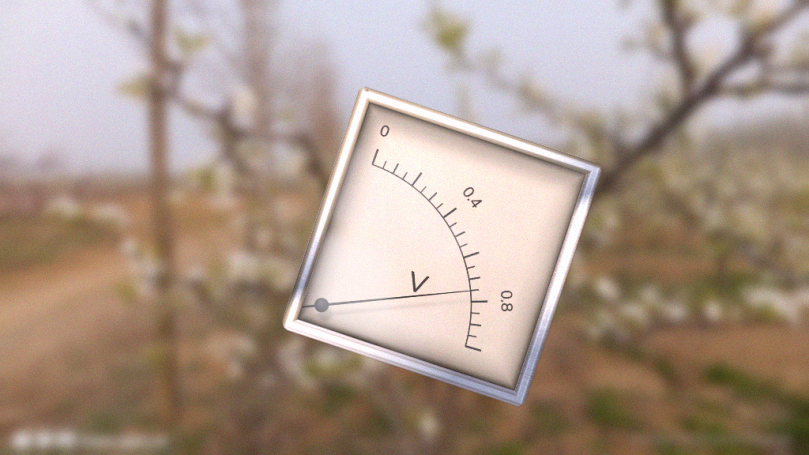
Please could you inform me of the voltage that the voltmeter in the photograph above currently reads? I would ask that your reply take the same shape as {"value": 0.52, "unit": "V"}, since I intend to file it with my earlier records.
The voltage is {"value": 0.75, "unit": "V"}
